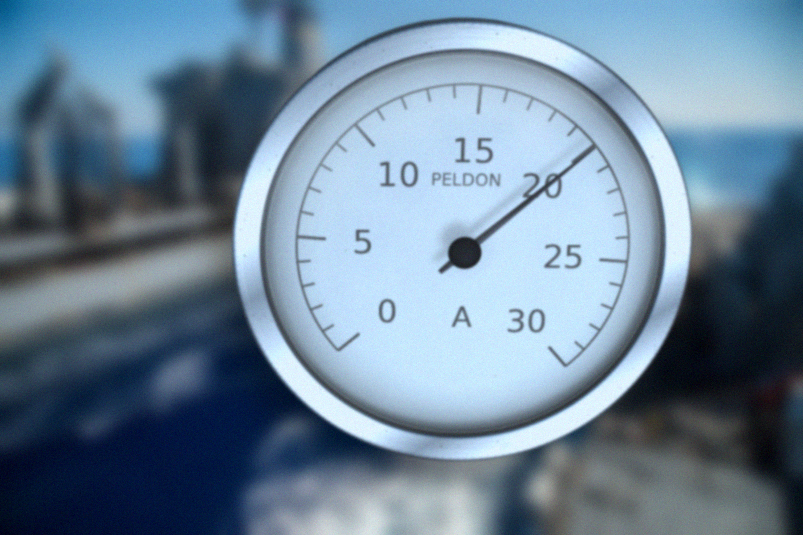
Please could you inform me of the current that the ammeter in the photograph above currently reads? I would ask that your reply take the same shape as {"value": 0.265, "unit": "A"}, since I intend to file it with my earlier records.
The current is {"value": 20, "unit": "A"}
